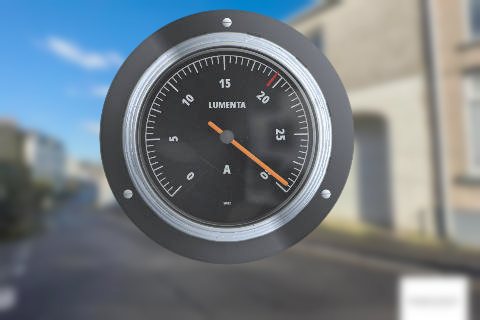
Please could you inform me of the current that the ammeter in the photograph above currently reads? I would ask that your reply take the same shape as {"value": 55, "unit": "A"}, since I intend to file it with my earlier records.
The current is {"value": 29.5, "unit": "A"}
